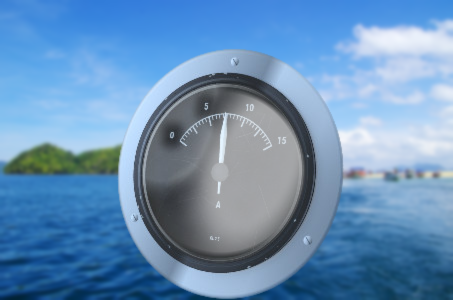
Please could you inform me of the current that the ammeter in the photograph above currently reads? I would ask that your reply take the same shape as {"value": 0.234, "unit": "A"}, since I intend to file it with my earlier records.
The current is {"value": 7.5, "unit": "A"}
